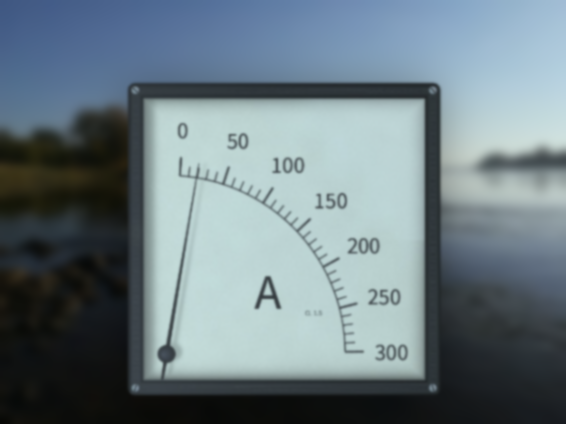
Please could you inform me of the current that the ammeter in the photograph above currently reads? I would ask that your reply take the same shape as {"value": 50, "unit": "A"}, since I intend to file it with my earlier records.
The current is {"value": 20, "unit": "A"}
